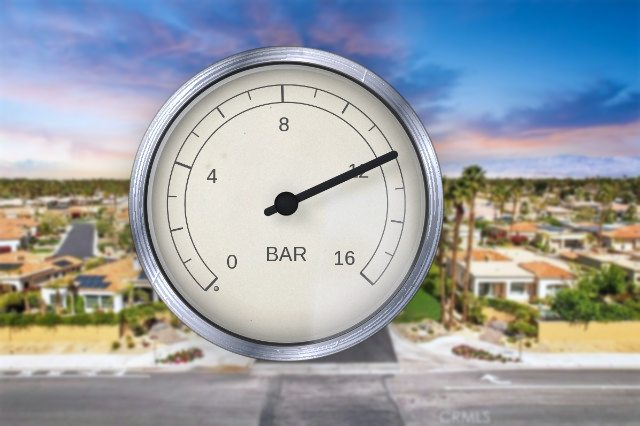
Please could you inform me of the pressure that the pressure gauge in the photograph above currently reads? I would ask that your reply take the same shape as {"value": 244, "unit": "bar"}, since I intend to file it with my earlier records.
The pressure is {"value": 12, "unit": "bar"}
